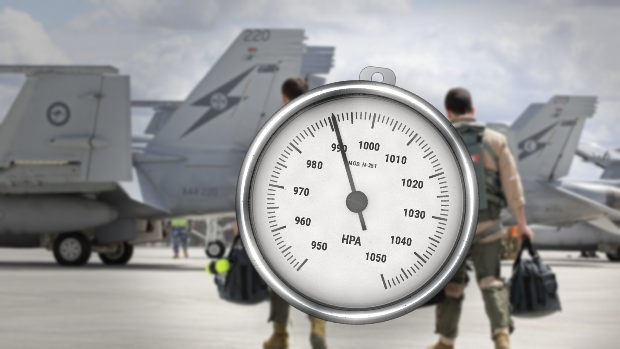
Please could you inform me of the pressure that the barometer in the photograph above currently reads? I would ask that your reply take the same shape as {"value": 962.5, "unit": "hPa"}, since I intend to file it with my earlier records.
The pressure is {"value": 991, "unit": "hPa"}
